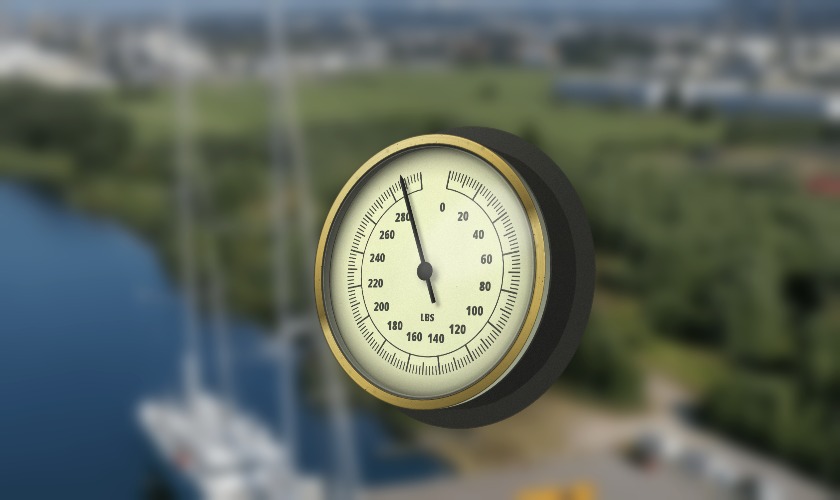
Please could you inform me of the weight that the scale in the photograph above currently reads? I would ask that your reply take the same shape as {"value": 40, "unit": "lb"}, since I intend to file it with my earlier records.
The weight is {"value": 290, "unit": "lb"}
